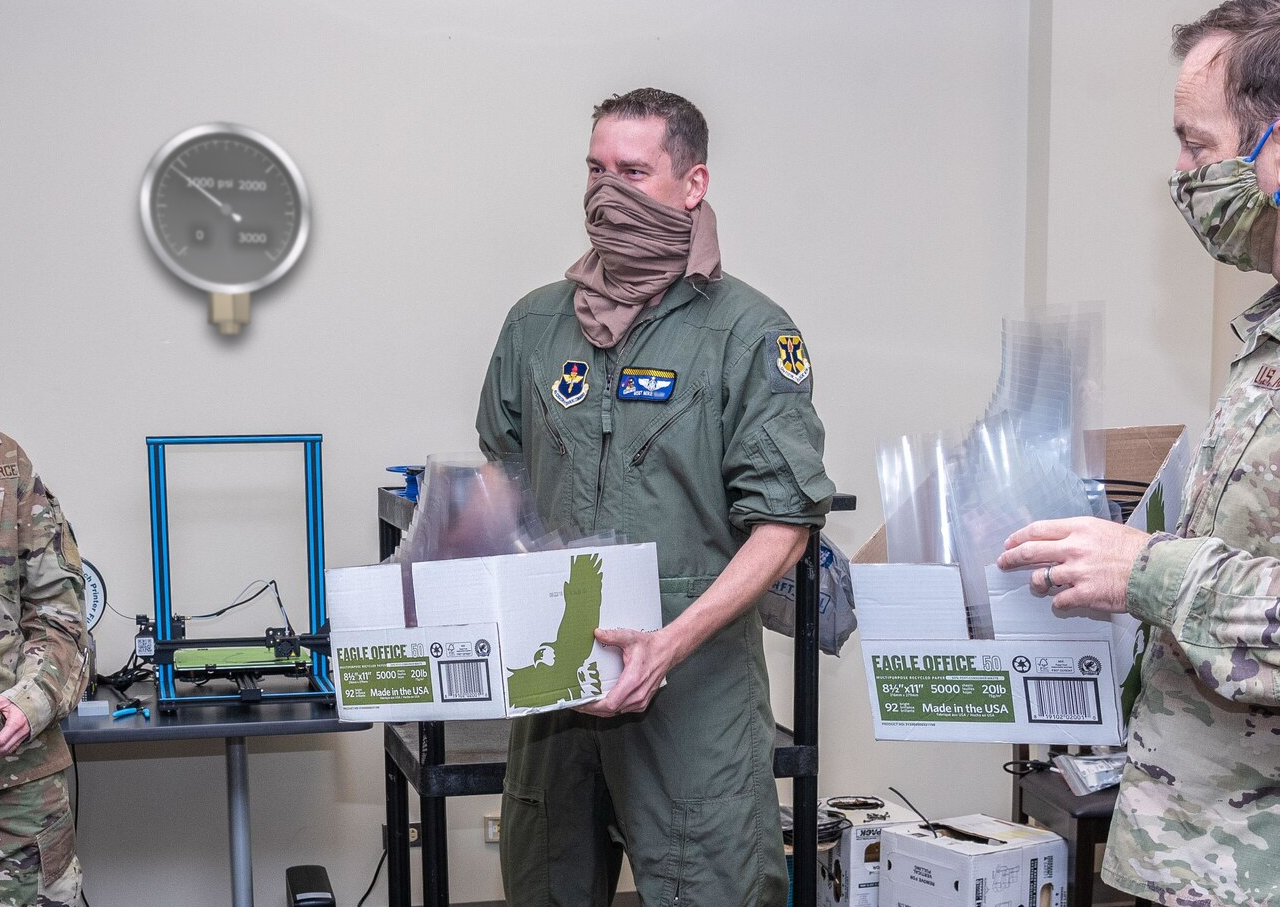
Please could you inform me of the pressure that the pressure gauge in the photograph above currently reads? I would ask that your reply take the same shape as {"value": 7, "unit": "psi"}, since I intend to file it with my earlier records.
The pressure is {"value": 900, "unit": "psi"}
